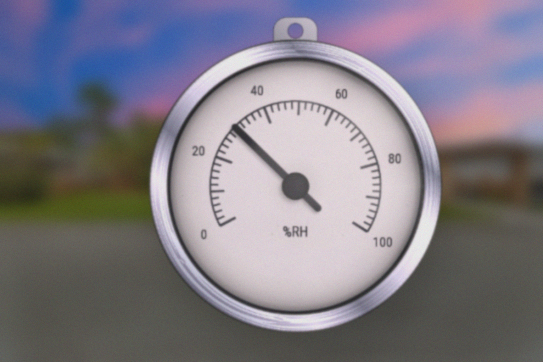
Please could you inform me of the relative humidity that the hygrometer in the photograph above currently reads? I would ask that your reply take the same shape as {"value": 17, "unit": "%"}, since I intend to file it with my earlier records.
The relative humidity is {"value": 30, "unit": "%"}
